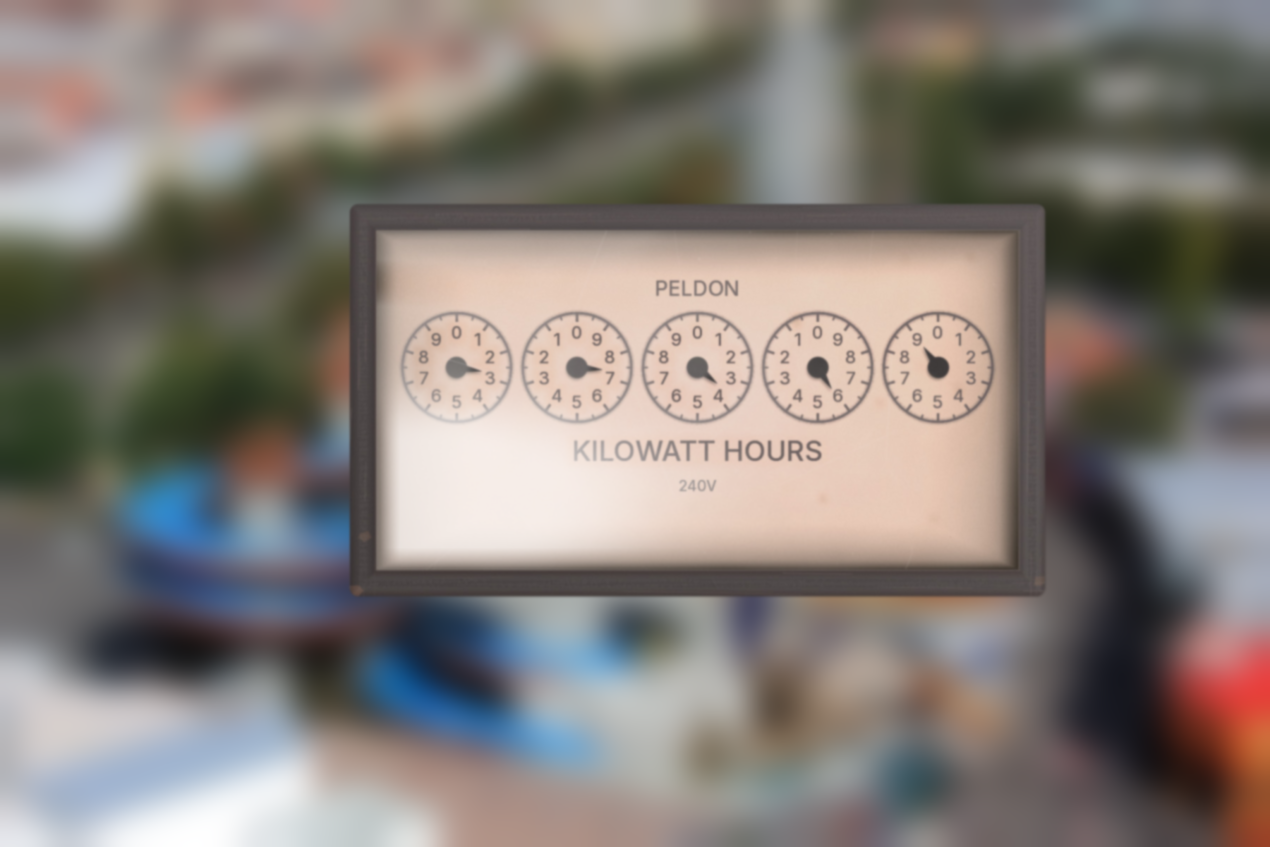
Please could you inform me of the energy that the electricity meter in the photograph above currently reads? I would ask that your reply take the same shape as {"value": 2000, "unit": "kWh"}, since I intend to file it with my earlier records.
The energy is {"value": 27359, "unit": "kWh"}
